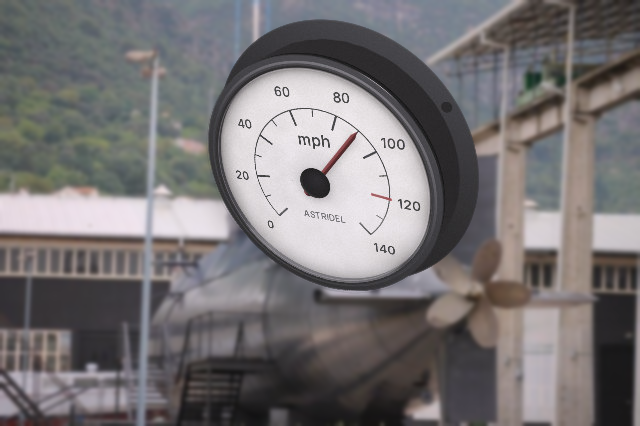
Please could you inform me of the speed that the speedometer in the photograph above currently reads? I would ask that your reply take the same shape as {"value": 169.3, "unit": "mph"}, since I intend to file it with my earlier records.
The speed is {"value": 90, "unit": "mph"}
